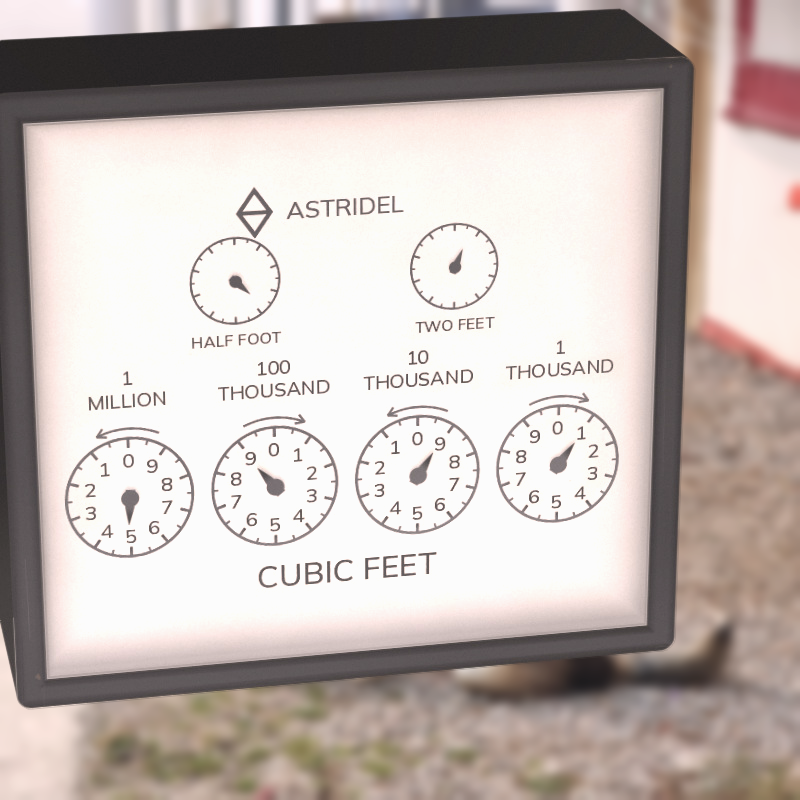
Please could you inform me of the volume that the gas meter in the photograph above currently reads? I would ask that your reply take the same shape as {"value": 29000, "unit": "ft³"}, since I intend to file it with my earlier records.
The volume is {"value": 489100, "unit": "ft³"}
